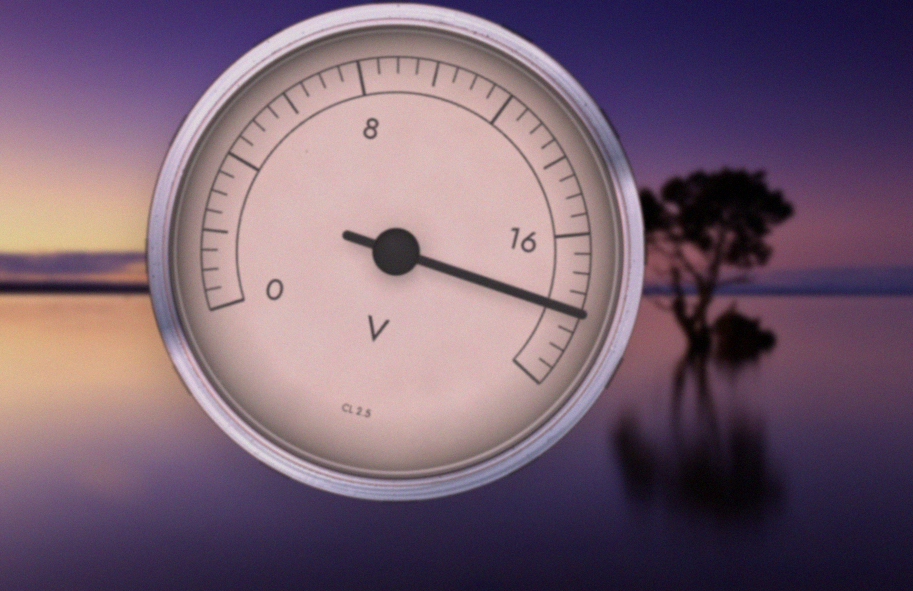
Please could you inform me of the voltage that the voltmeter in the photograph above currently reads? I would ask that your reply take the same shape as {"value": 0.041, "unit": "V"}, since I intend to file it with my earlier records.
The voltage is {"value": 18, "unit": "V"}
